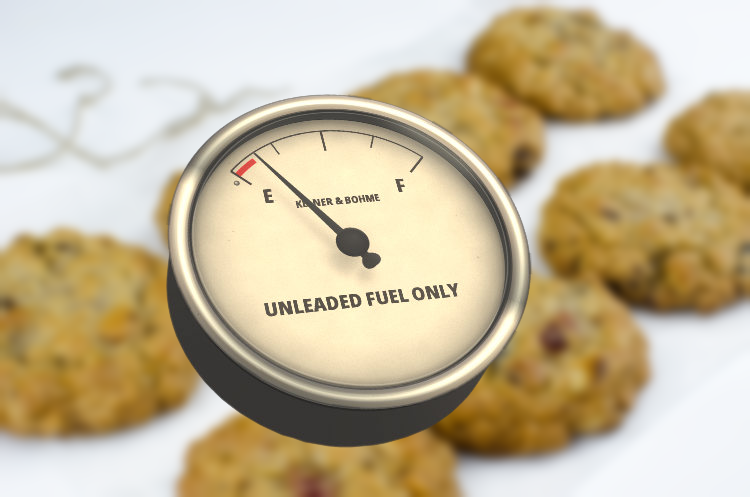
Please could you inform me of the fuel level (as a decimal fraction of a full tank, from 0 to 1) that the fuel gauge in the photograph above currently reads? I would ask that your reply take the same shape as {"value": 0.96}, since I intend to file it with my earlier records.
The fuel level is {"value": 0.125}
